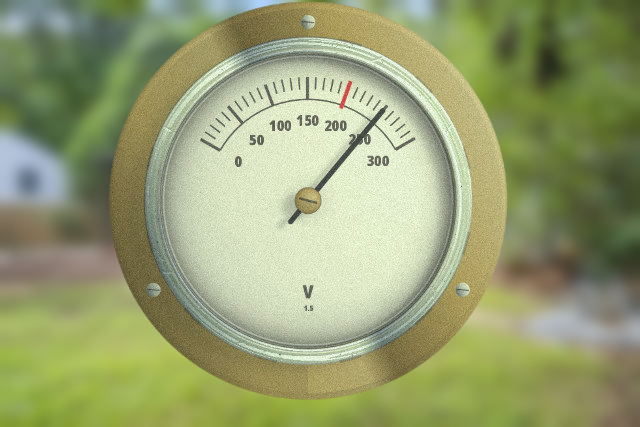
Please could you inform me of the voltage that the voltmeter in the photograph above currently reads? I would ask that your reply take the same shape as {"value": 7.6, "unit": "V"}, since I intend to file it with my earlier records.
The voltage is {"value": 250, "unit": "V"}
